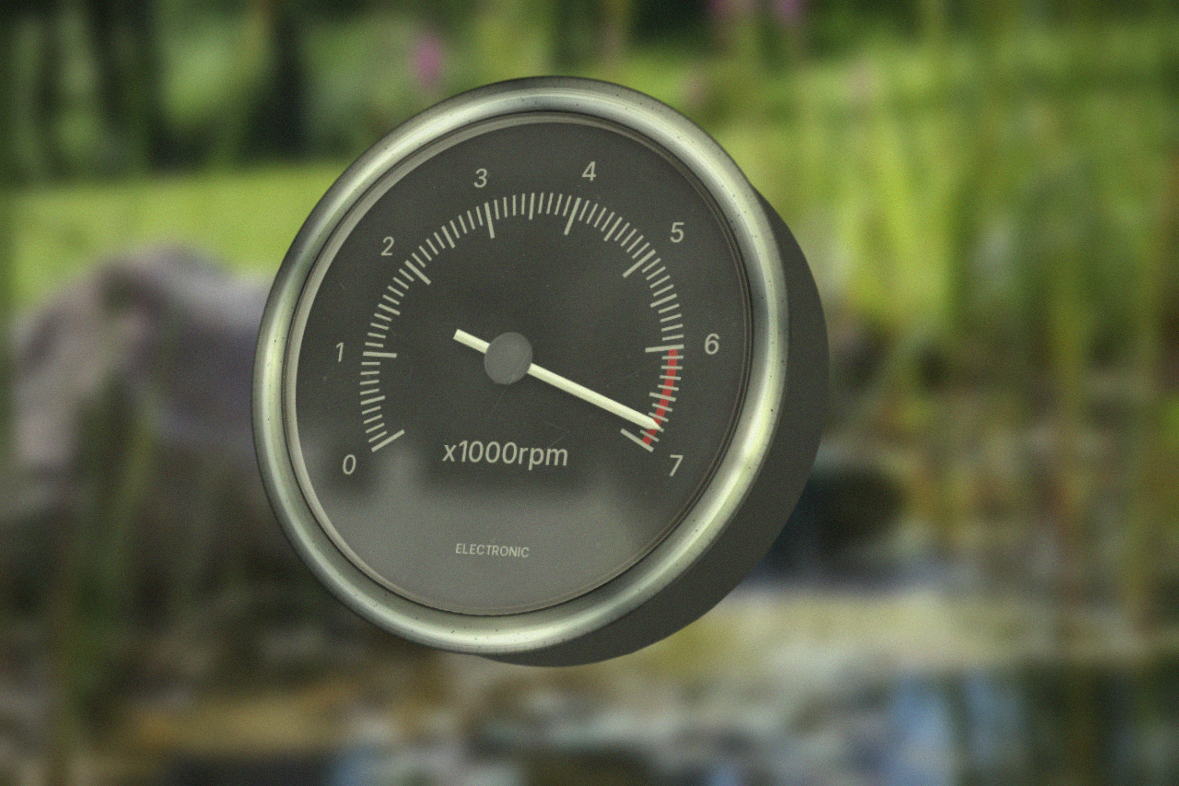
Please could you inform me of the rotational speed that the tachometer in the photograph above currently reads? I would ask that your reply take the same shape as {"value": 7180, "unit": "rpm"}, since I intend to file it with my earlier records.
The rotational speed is {"value": 6800, "unit": "rpm"}
